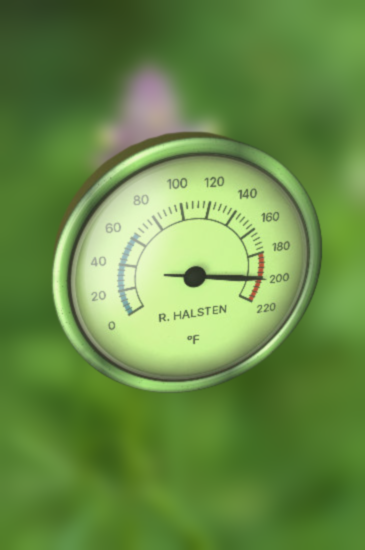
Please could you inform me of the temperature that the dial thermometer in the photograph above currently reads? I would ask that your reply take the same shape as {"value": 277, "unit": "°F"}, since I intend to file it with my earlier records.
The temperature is {"value": 200, "unit": "°F"}
